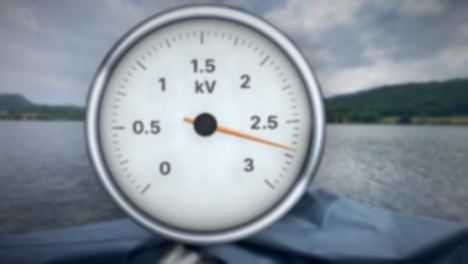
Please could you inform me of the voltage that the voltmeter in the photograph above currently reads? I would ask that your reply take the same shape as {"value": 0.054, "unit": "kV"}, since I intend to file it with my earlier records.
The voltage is {"value": 2.7, "unit": "kV"}
